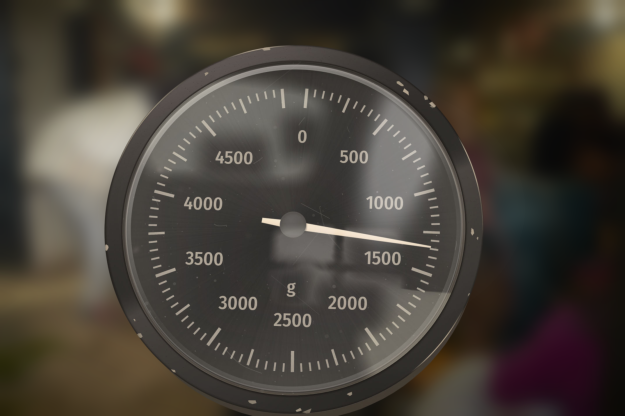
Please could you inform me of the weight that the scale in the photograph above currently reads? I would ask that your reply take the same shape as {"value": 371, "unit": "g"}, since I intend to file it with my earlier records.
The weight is {"value": 1350, "unit": "g"}
